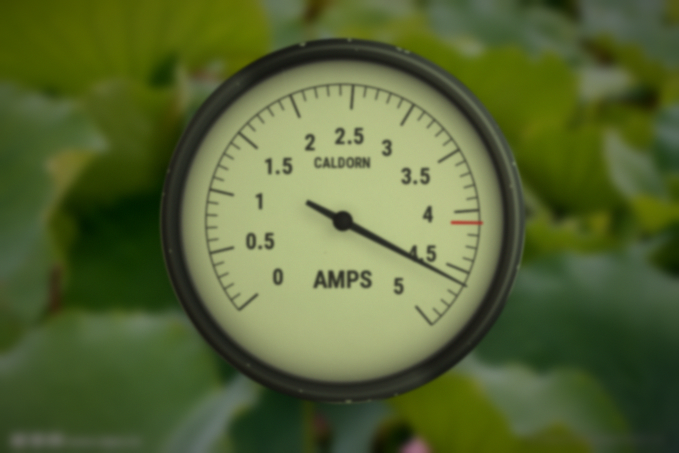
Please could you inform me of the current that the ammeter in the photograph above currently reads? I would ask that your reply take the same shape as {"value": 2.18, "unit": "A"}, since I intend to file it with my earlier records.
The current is {"value": 4.6, "unit": "A"}
